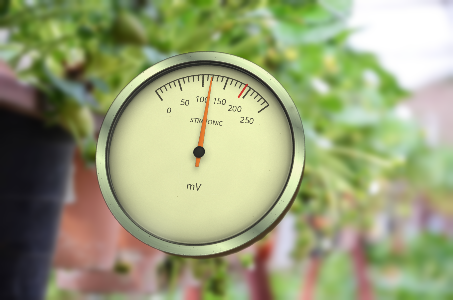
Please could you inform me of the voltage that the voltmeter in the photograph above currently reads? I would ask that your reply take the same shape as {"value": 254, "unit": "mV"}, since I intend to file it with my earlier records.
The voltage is {"value": 120, "unit": "mV"}
